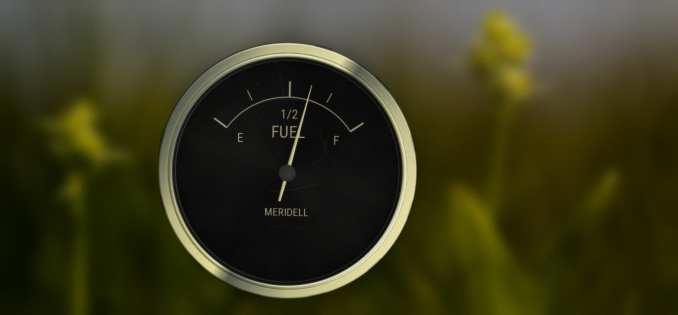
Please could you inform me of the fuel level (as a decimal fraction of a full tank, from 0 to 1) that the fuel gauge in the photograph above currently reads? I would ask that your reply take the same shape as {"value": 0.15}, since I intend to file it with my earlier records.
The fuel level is {"value": 0.625}
